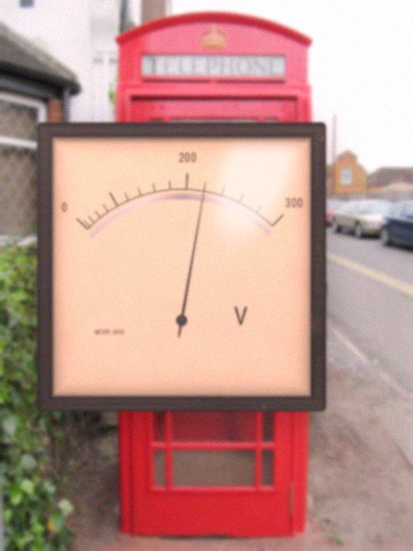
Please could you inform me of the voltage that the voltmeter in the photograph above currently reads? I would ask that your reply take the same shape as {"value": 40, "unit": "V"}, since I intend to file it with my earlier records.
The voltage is {"value": 220, "unit": "V"}
